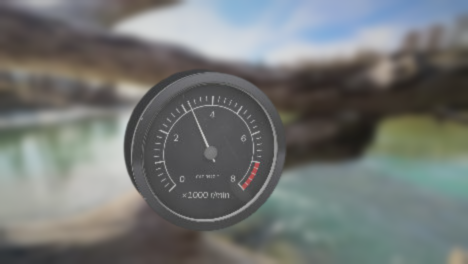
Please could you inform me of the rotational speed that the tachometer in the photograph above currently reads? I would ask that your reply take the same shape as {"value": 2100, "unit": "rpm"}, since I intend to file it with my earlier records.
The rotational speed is {"value": 3200, "unit": "rpm"}
